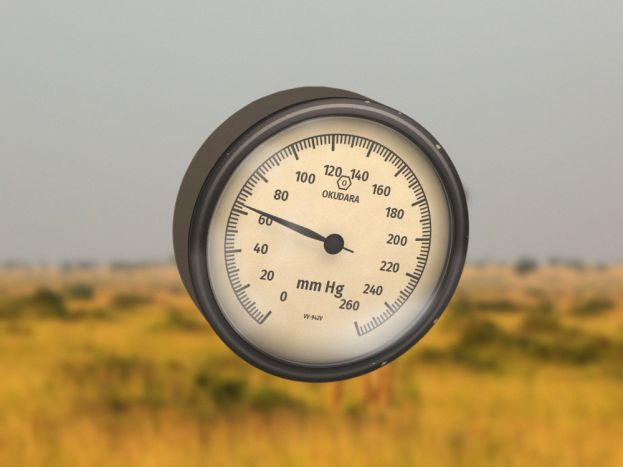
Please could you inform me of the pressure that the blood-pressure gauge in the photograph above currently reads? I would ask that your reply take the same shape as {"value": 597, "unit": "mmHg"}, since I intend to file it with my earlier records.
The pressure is {"value": 64, "unit": "mmHg"}
